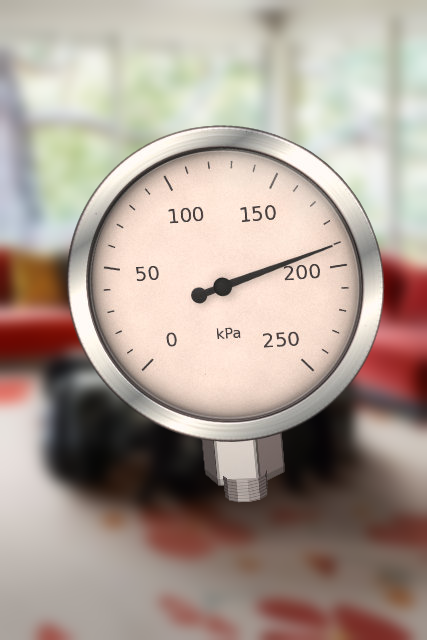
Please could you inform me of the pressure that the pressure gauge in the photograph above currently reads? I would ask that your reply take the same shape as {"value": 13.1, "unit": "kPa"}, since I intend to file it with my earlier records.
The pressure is {"value": 190, "unit": "kPa"}
